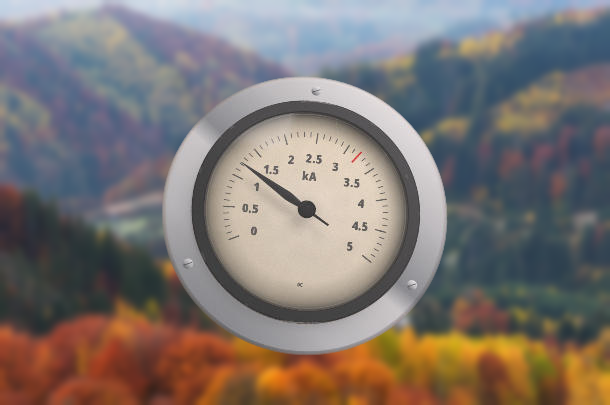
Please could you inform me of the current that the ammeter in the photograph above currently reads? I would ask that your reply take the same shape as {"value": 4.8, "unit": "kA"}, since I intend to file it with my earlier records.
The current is {"value": 1.2, "unit": "kA"}
